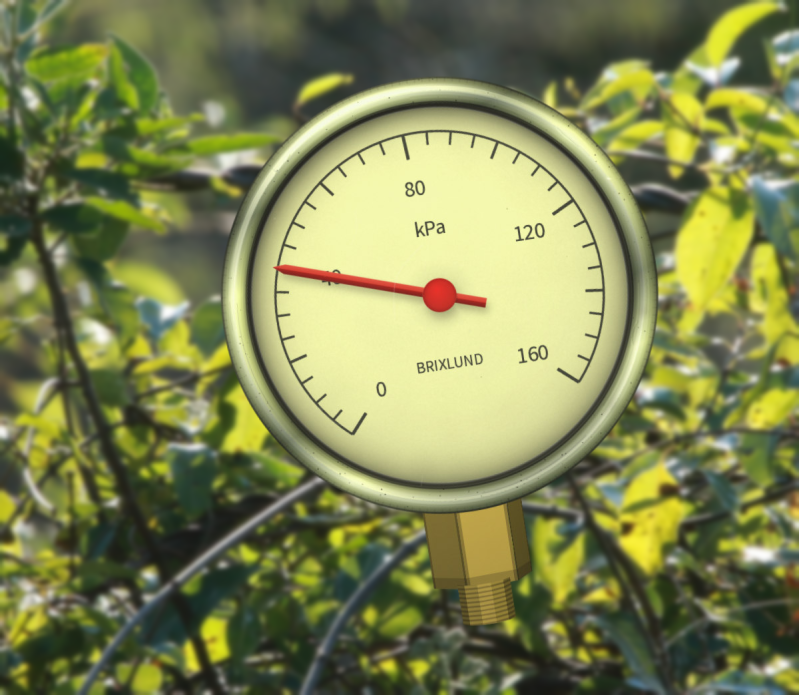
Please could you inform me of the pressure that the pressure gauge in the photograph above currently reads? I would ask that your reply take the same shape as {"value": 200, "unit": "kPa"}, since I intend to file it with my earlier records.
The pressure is {"value": 40, "unit": "kPa"}
